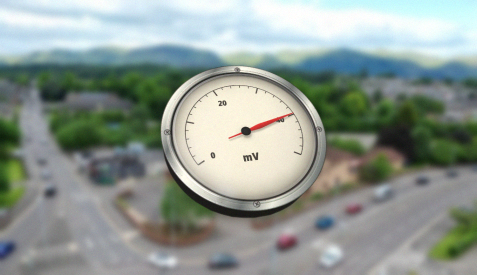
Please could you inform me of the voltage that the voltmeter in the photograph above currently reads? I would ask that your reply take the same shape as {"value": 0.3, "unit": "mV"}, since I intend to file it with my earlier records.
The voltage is {"value": 40, "unit": "mV"}
